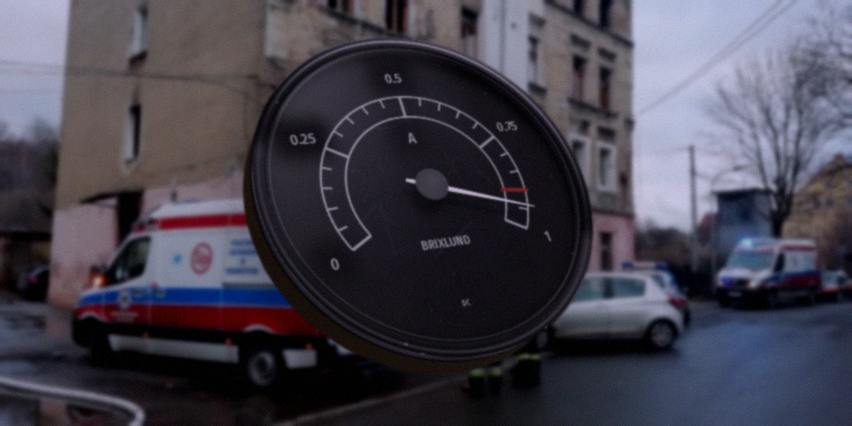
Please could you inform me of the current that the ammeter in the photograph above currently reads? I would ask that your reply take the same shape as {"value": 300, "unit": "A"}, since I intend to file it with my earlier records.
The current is {"value": 0.95, "unit": "A"}
